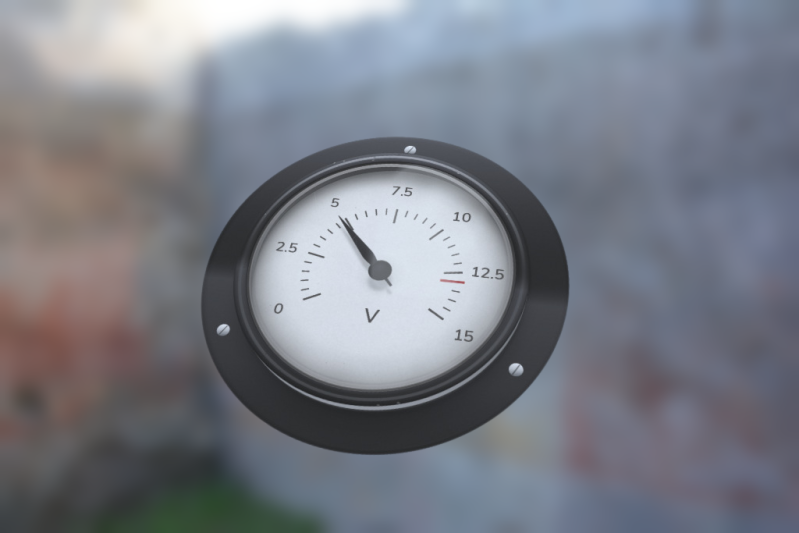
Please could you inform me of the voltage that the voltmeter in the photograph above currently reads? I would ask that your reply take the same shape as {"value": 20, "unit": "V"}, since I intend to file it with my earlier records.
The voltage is {"value": 4.75, "unit": "V"}
